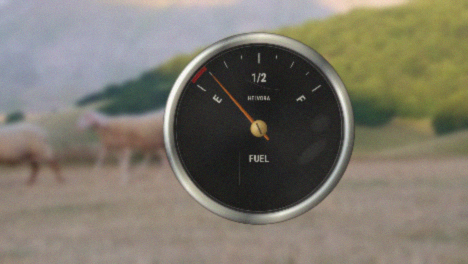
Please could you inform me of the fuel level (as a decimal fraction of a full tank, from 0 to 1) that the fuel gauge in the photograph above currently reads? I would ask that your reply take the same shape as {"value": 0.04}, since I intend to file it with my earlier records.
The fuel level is {"value": 0.125}
